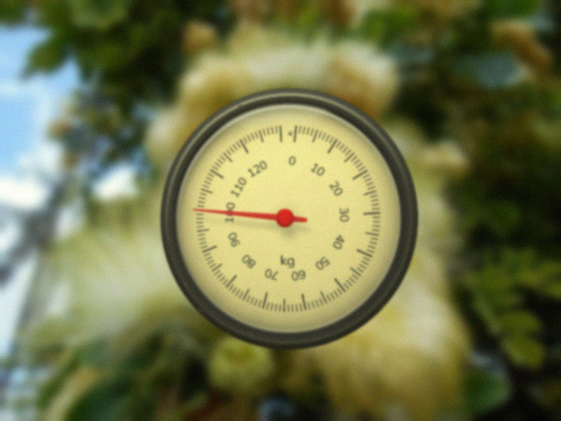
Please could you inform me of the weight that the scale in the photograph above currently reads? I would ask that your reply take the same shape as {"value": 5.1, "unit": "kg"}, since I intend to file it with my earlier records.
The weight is {"value": 100, "unit": "kg"}
